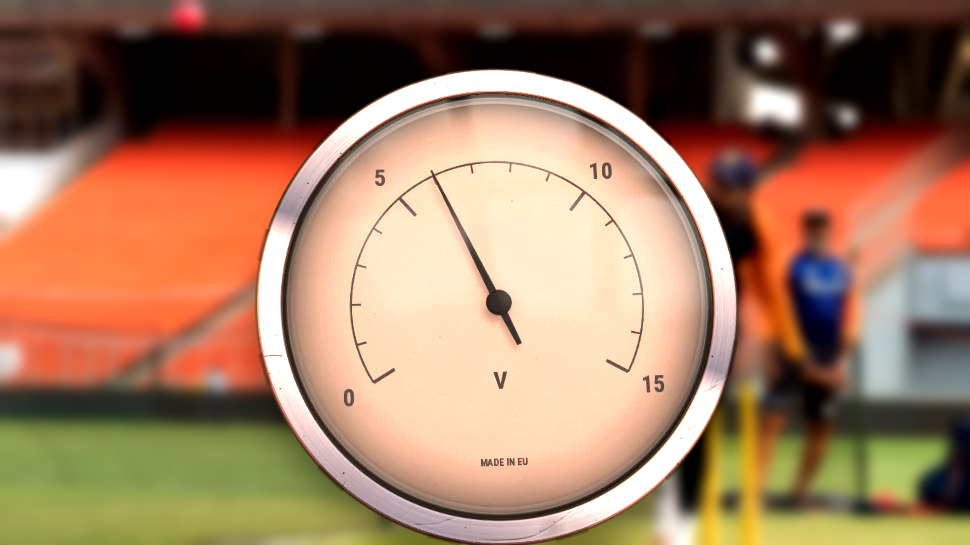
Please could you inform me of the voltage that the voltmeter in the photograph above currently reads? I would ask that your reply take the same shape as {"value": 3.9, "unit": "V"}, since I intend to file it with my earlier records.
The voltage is {"value": 6, "unit": "V"}
